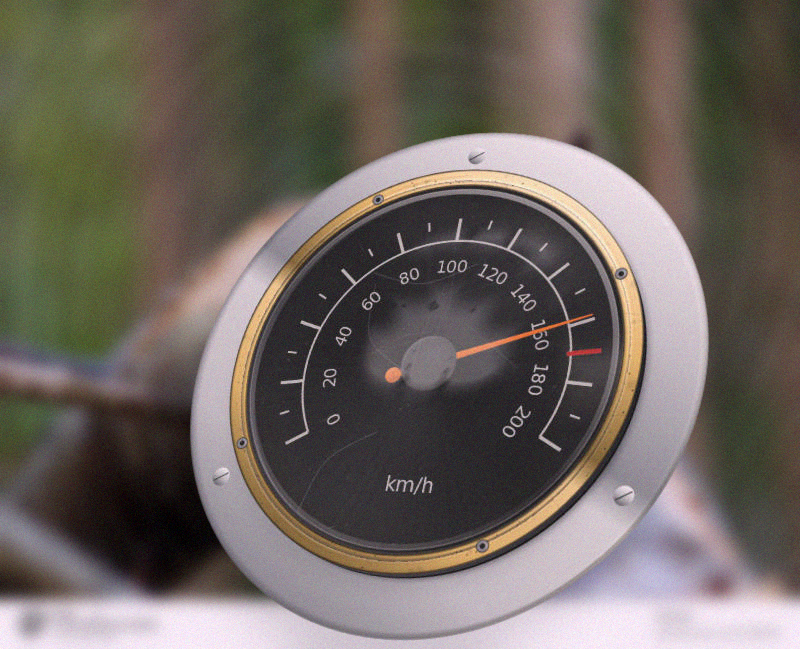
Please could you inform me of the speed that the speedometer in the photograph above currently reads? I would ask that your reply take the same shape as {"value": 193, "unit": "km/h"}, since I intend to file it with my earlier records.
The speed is {"value": 160, "unit": "km/h"}
